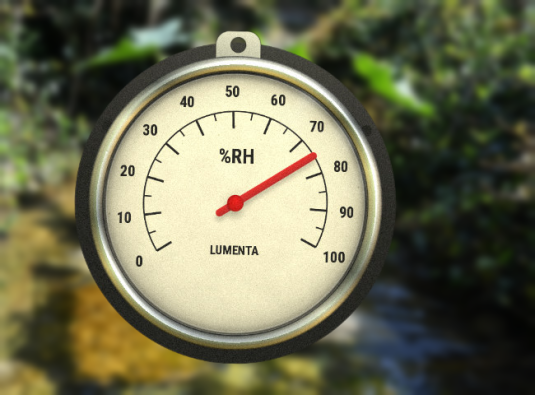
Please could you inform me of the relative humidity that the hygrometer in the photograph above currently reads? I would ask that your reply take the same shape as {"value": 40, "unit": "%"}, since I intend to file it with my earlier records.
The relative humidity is {"value": 75, "unit": "%"}
